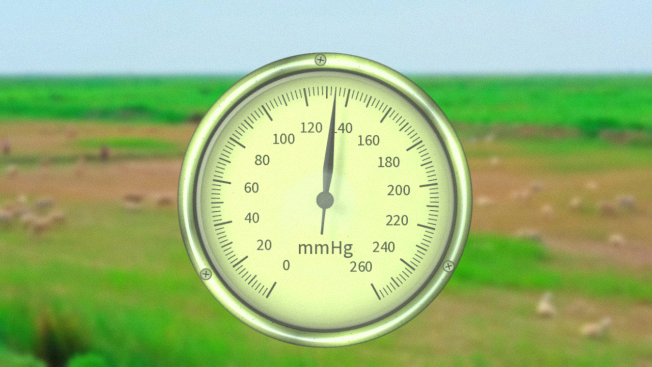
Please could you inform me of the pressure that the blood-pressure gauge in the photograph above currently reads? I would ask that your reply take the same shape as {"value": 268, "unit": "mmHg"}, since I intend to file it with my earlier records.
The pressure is {"value": 134, "unit": "mmHg"}
